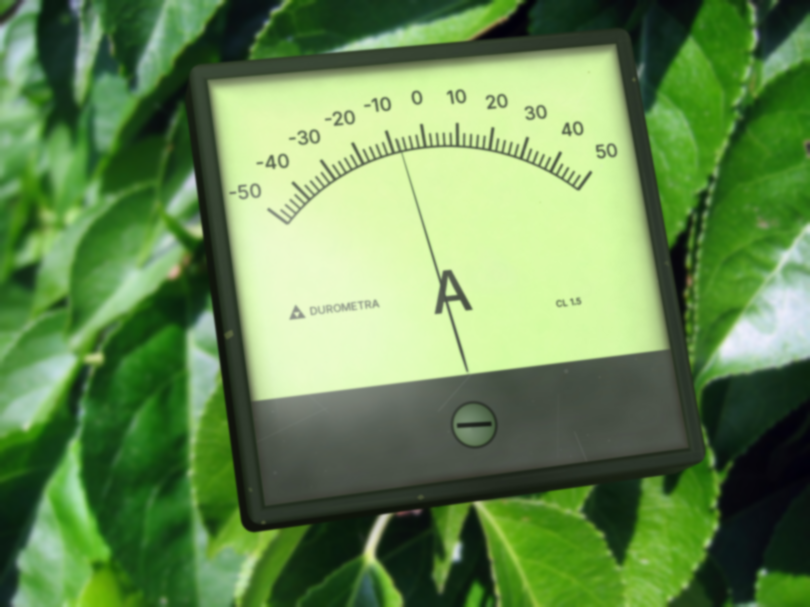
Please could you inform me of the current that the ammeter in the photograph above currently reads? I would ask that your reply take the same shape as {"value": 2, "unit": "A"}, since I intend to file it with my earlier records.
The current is {"value": -8, "unit": "A"}
